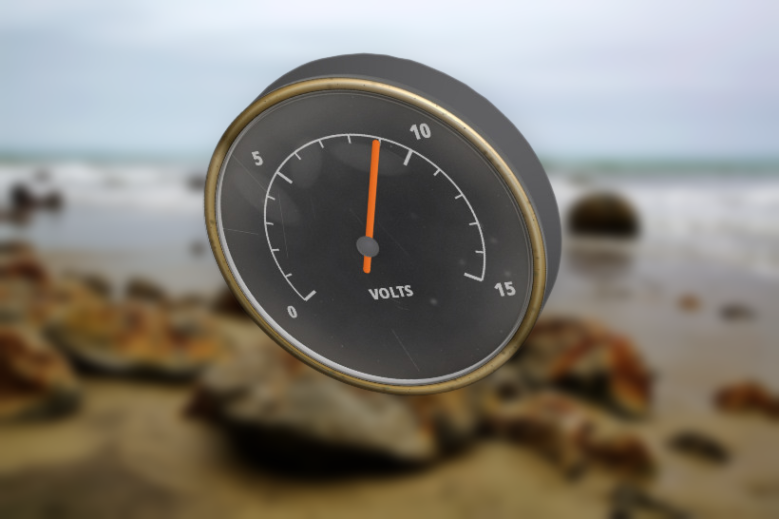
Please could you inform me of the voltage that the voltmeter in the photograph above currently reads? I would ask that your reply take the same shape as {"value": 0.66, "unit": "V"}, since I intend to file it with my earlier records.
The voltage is {"value": 9, "unit": "V"}
